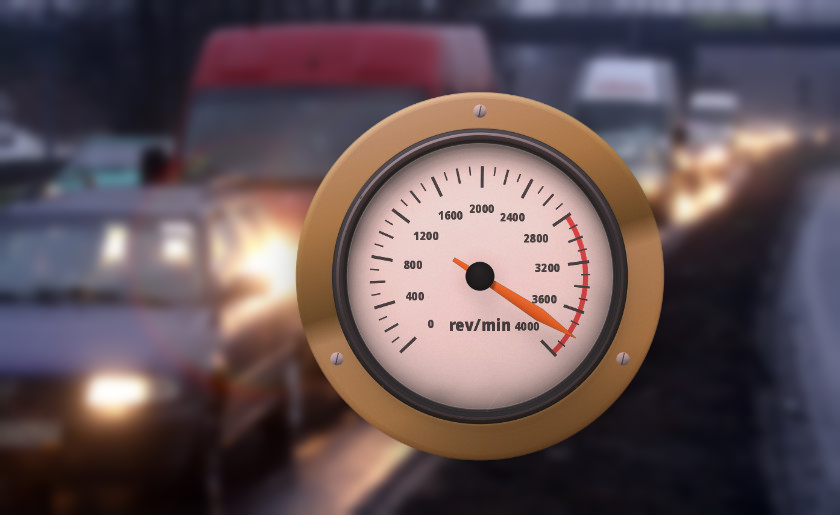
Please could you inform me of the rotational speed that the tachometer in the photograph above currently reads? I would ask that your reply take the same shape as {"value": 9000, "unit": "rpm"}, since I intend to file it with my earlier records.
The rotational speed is {"value": 3800, "unit": "rpm"}
